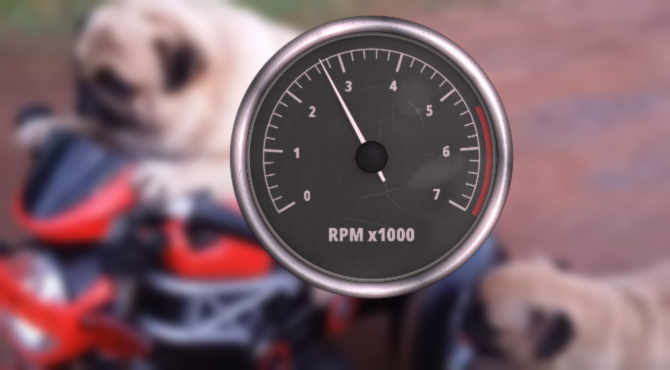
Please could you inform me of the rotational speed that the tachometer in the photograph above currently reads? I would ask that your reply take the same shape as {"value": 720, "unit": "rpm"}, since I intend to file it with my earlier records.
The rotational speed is {"value": 2700, "unit": "rpm"}
